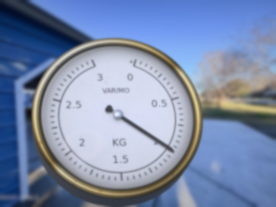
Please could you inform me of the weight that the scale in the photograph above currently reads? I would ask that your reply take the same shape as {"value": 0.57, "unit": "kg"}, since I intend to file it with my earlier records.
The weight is {"value": 1, "unit": "kg"}
